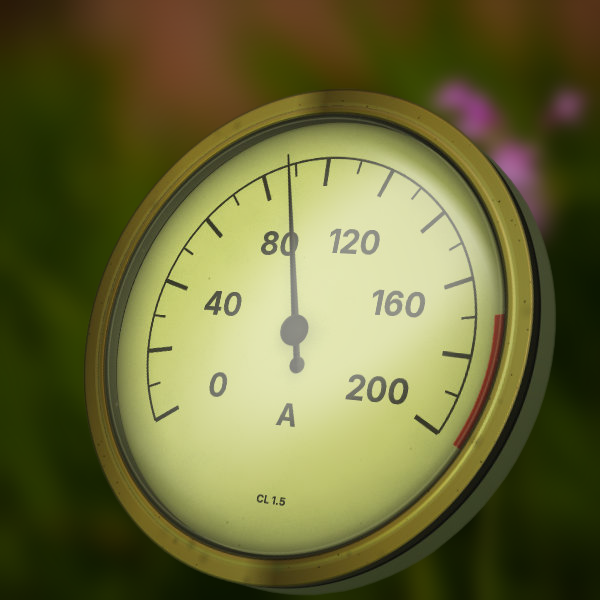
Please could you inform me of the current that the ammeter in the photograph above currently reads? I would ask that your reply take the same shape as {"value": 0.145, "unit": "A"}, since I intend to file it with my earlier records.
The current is {"value": 90, "unit": "A"}
